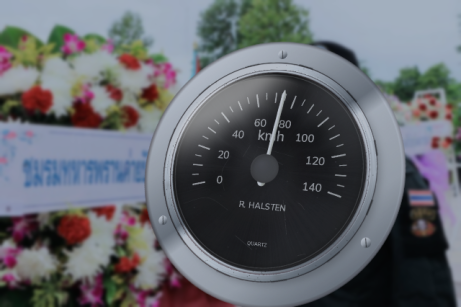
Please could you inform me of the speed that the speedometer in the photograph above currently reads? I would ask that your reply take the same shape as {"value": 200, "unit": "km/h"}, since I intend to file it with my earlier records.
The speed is {"value": 75, "unit": "km/h"}
